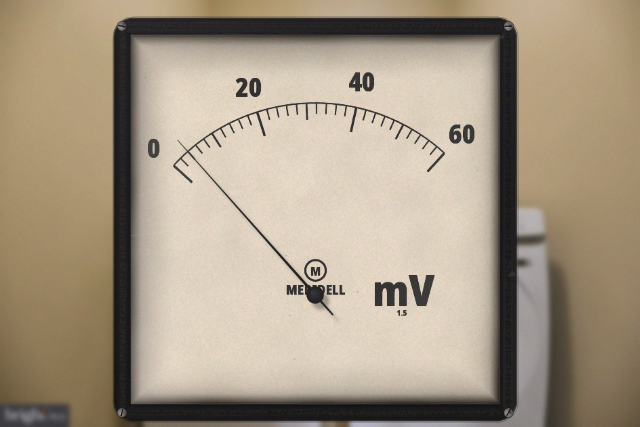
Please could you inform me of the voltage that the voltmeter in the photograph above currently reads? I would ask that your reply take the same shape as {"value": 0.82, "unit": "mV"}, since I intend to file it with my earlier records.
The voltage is {"value": 4, "unit": "mV"}
